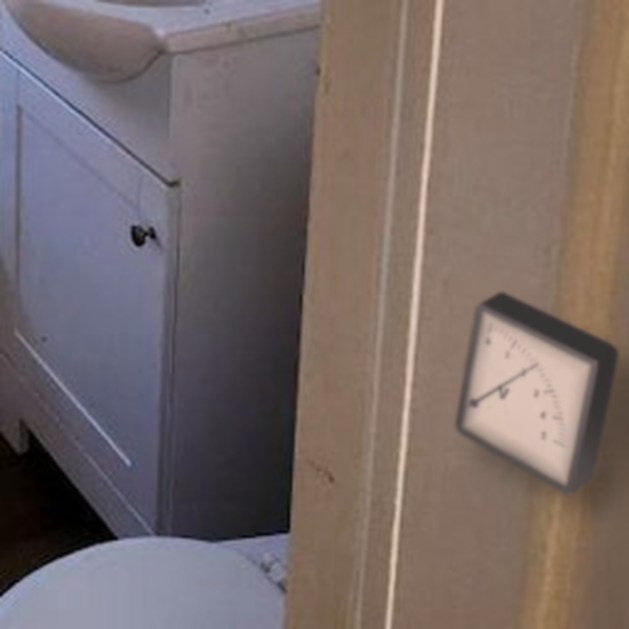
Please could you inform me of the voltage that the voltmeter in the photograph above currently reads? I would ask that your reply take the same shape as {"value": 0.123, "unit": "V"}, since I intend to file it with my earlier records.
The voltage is {"value": 2, "unit": "V"}
